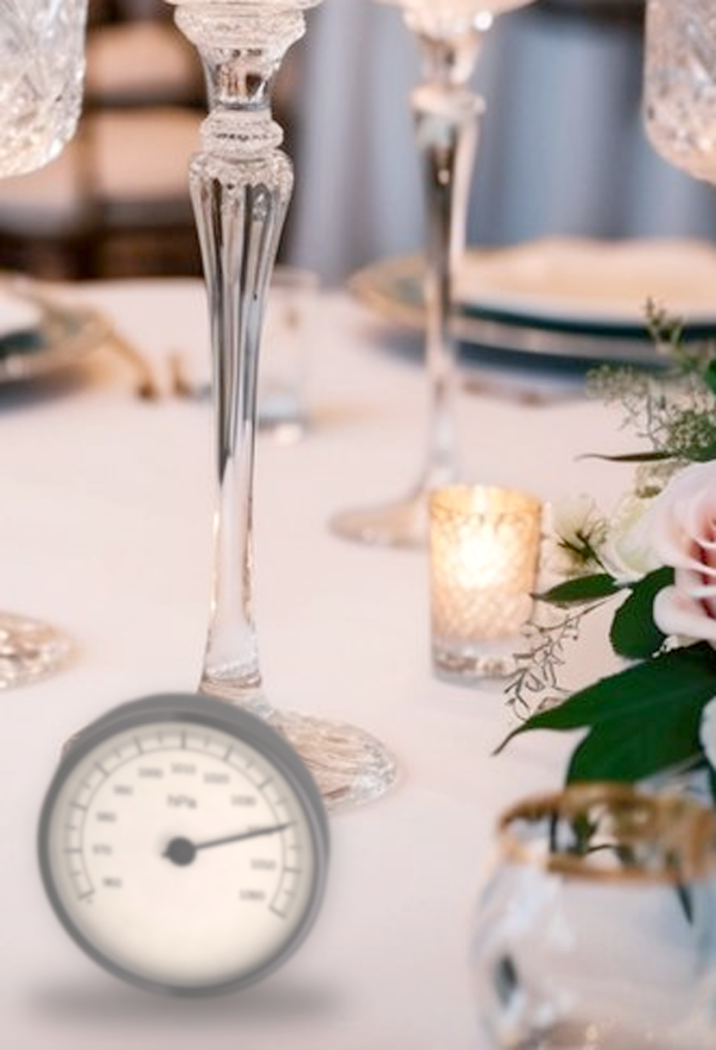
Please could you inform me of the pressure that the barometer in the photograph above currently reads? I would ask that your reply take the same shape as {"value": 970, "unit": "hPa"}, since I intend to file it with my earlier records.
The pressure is {"value": 1040, "unit": "hPa"}
